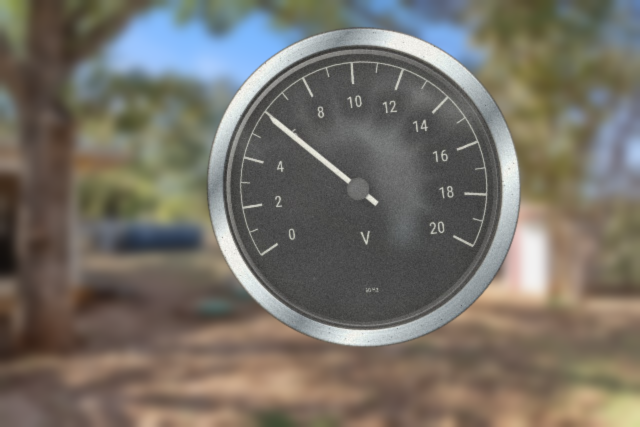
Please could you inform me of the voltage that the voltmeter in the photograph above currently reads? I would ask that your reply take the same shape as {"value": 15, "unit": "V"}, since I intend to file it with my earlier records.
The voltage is {"value": 6, "unit": "V"}
